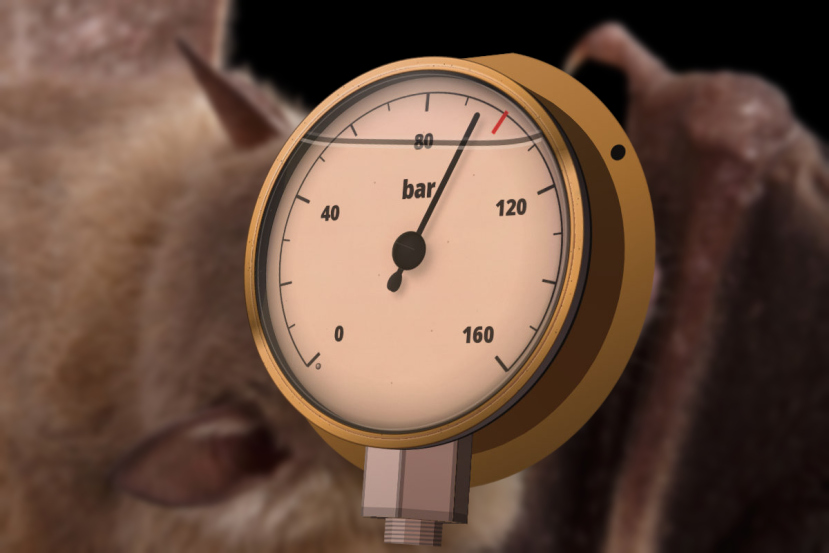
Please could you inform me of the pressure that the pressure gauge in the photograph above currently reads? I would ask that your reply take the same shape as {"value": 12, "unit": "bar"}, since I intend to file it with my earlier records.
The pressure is {"value": 95, "unit": "bar"}
